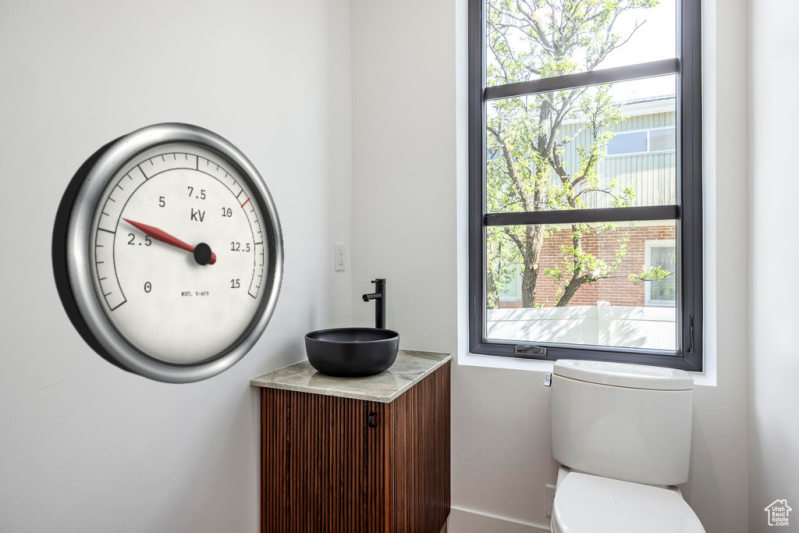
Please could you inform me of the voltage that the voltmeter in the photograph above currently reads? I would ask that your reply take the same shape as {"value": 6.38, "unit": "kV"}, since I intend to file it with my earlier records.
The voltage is {"value": 3, "unit": "kV"}
